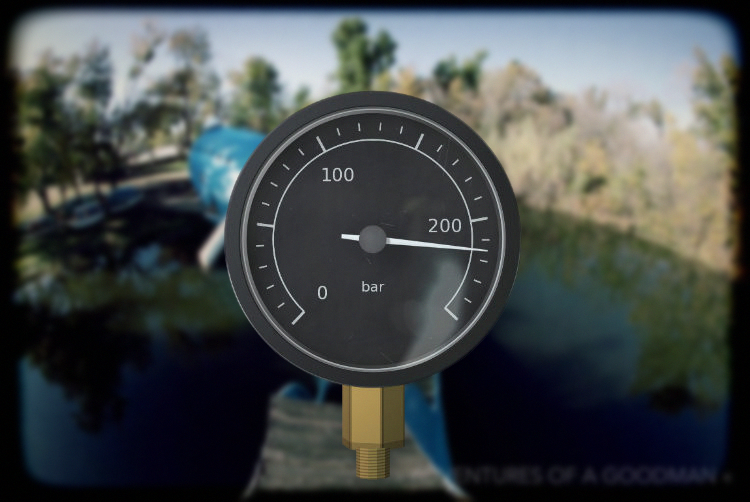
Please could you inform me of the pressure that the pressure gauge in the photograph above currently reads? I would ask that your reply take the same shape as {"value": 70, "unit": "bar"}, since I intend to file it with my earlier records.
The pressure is {"value": 215, "unit": "bar"}
